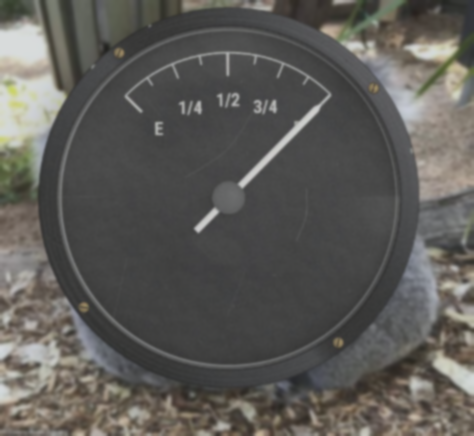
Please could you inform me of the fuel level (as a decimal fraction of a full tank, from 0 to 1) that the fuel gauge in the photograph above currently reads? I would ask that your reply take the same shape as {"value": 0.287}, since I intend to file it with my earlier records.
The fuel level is {"value": 1}
